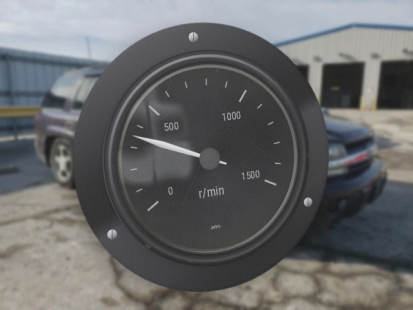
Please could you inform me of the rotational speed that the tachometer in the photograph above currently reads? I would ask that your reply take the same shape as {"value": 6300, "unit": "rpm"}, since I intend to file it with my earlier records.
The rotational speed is {"value": 350, "unit": "rpm"}
